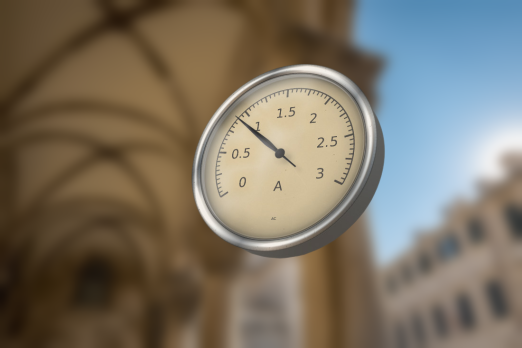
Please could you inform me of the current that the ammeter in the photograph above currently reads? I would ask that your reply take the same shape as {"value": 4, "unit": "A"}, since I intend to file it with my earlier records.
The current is {"value": 0.9, "unit": "A"}
